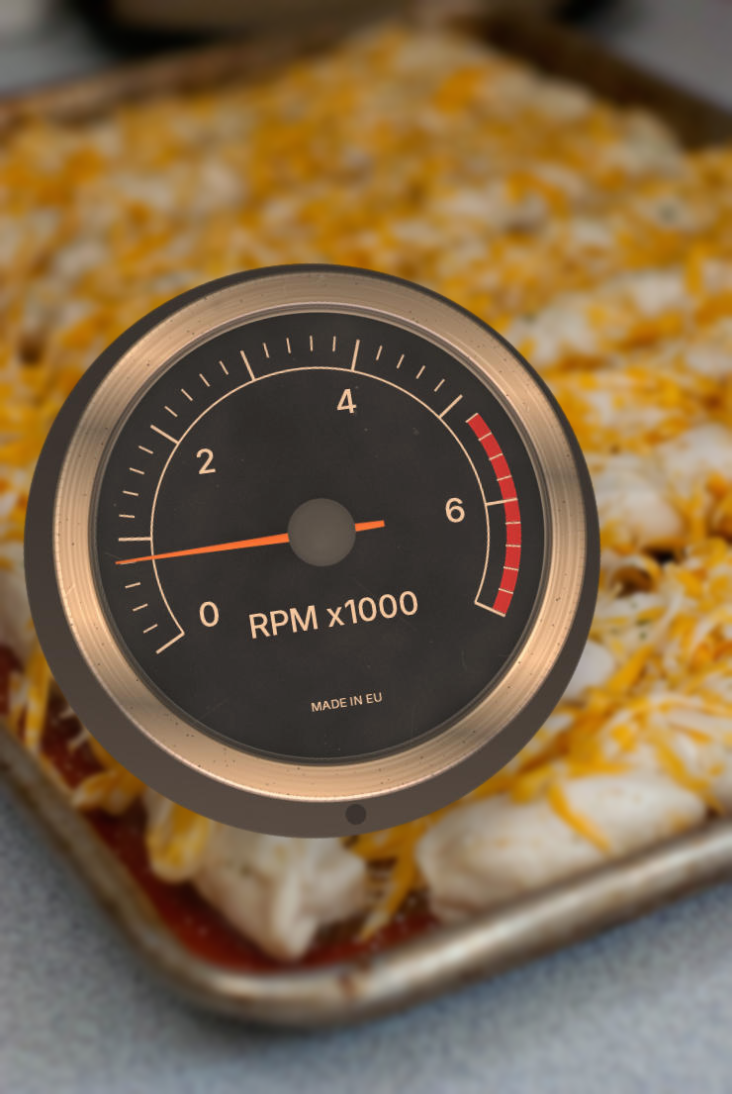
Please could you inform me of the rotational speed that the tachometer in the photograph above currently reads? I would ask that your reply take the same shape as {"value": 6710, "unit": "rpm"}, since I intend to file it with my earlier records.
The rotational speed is {"value": 800, "unit": "rpm"}
